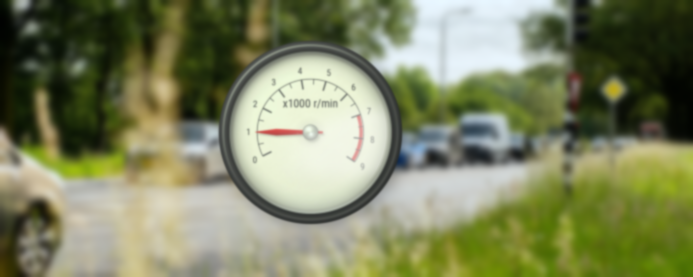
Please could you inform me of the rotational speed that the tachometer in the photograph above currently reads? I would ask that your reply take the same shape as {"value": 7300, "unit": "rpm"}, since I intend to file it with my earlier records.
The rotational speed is {"value": 1000, "unit": "rpm"}
